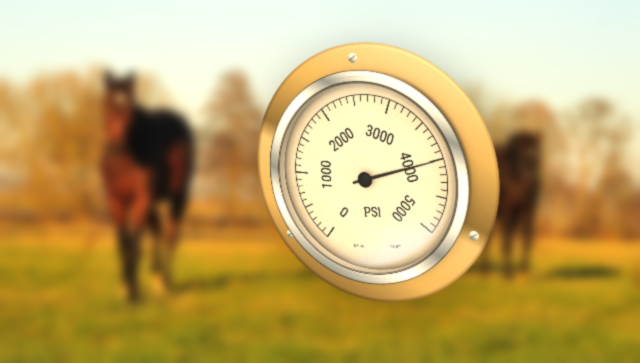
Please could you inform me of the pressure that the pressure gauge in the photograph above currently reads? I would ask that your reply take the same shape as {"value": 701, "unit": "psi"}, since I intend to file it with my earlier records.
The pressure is {"value": 4000, "unit": "psi"}
